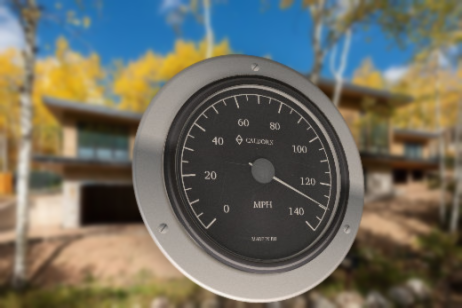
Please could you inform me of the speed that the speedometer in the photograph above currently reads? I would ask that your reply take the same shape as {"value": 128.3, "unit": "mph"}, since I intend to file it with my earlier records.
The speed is {"value": 130, "unit": "mph"}
